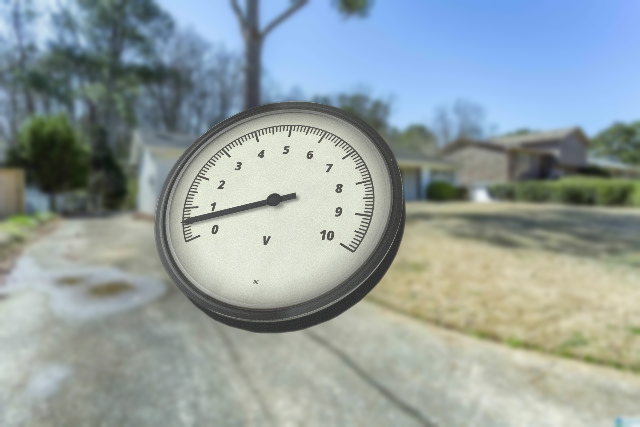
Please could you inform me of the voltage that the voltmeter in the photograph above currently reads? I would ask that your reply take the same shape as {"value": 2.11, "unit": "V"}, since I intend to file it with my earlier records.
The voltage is {"value": 0.5, "unit": "V"}
